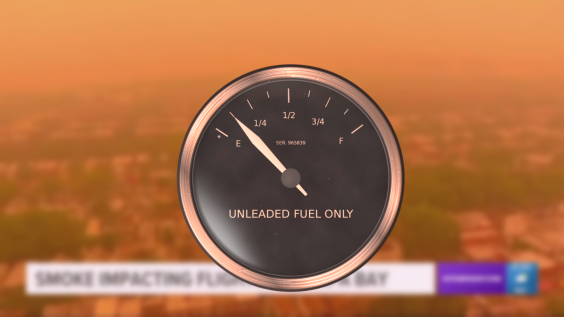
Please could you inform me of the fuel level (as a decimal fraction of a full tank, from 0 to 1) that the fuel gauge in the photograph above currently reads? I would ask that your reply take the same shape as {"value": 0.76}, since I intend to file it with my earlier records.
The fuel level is {"value": 0.125}
